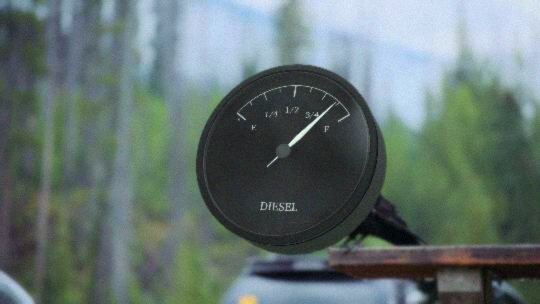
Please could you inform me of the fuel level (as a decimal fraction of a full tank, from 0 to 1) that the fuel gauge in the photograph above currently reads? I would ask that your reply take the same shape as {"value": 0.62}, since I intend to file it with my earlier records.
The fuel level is {"value": 0.875}
